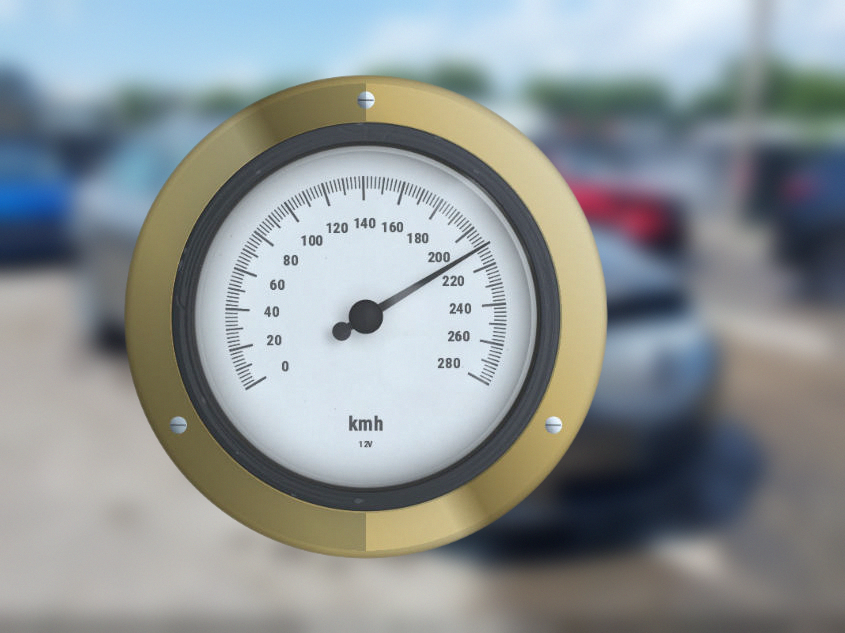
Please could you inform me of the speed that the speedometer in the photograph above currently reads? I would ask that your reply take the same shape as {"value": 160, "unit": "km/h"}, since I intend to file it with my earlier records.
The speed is {"value": 210, "unit": "km/h"}
